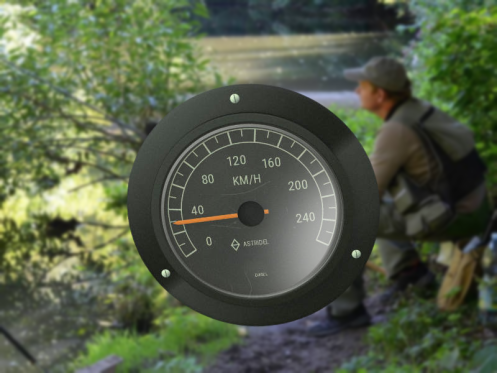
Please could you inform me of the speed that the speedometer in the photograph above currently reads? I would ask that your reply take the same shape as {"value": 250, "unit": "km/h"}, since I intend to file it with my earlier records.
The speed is {"value": 30, "unit": "km/h"}
